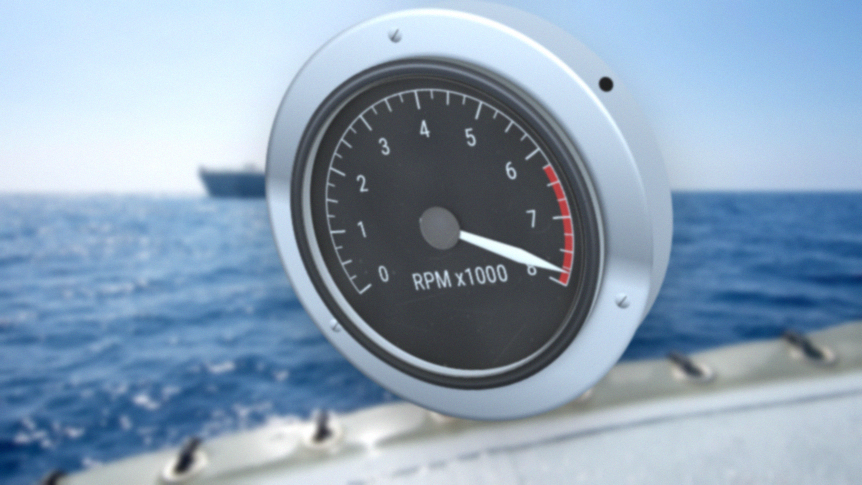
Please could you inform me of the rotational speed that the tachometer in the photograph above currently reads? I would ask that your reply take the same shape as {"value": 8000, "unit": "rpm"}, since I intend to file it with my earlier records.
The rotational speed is {"value": 7750, "unit": "rpm"}
